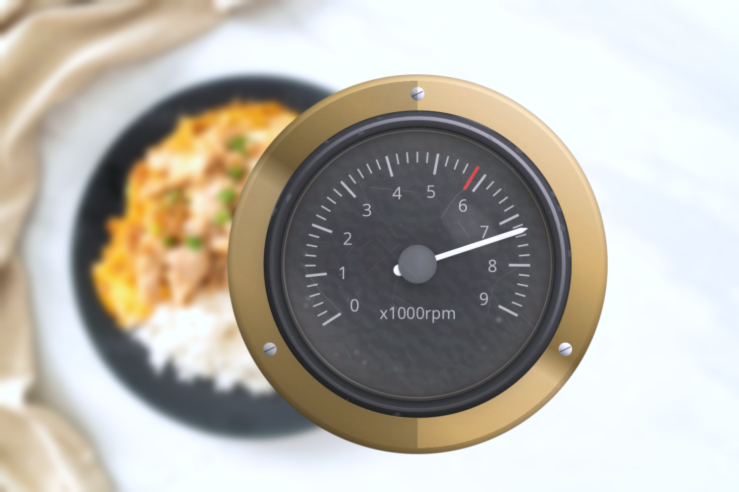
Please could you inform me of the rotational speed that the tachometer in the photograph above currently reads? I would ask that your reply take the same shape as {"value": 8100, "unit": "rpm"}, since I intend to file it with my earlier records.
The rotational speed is {"value": 7300, "unit": "rpm"}
